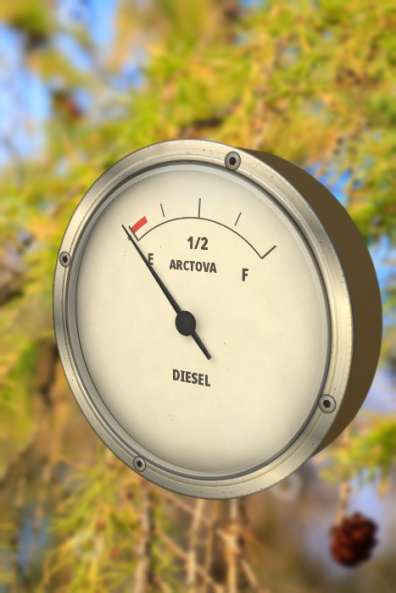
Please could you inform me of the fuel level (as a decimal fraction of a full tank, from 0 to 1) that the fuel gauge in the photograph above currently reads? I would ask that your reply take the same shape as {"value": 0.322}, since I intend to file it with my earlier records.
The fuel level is {"value": 0}
